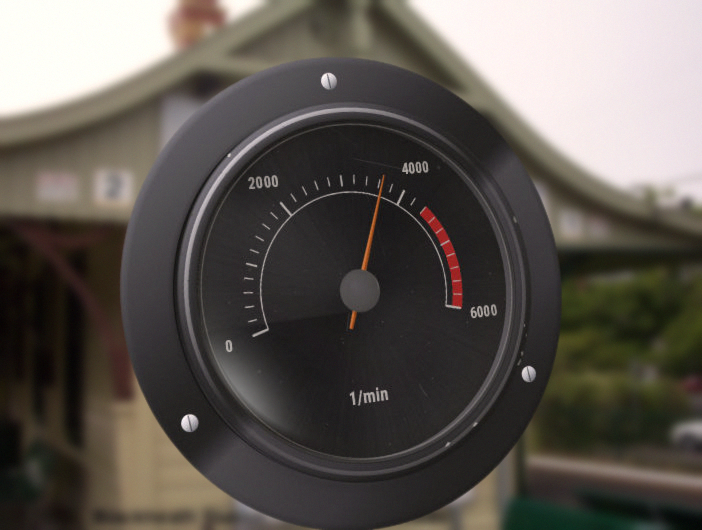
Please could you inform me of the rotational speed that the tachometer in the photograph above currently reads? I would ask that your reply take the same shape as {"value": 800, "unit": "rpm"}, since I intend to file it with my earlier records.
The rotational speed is {"value": 3600, "unit": "rpm"}
